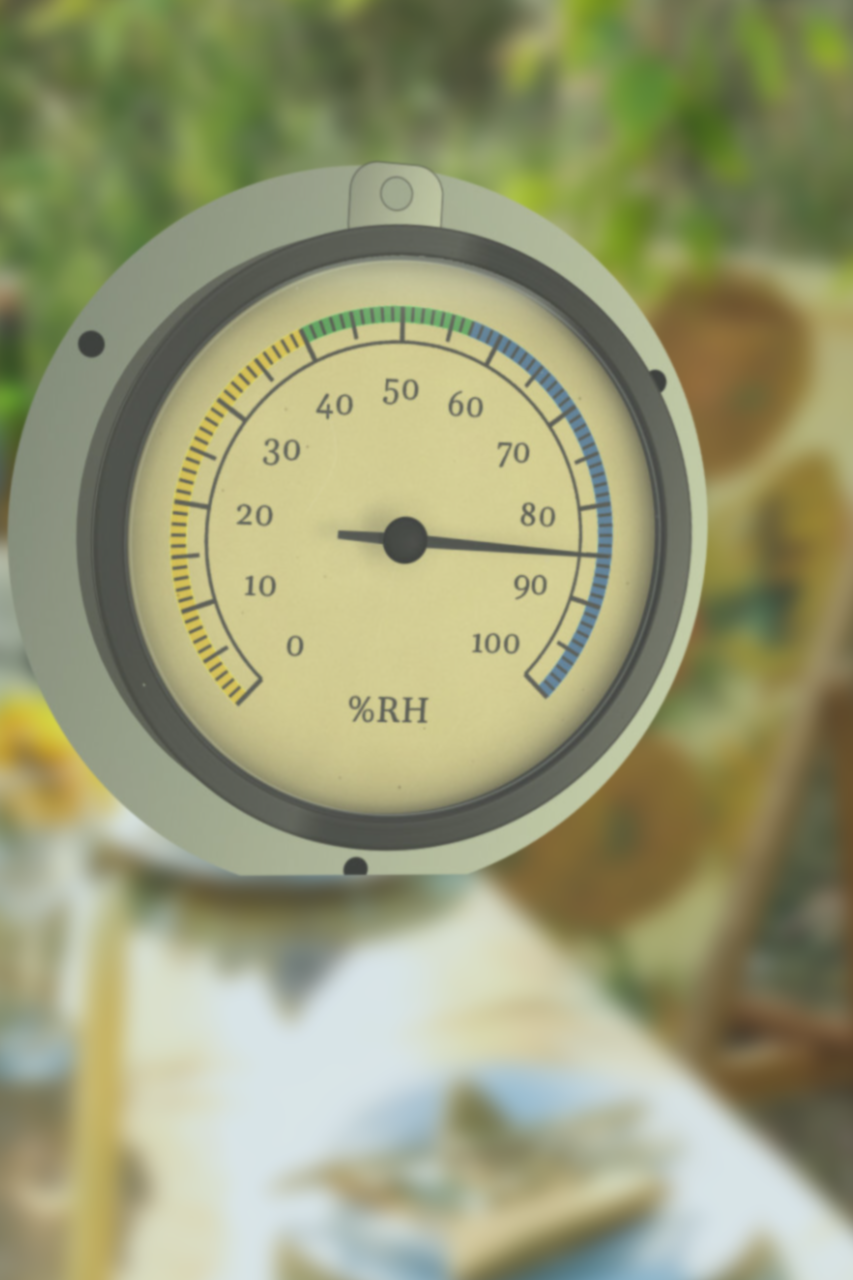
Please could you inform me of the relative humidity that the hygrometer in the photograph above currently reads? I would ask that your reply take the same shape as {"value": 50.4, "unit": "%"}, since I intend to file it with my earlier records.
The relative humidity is {"value": 85, "unit": "%"}
